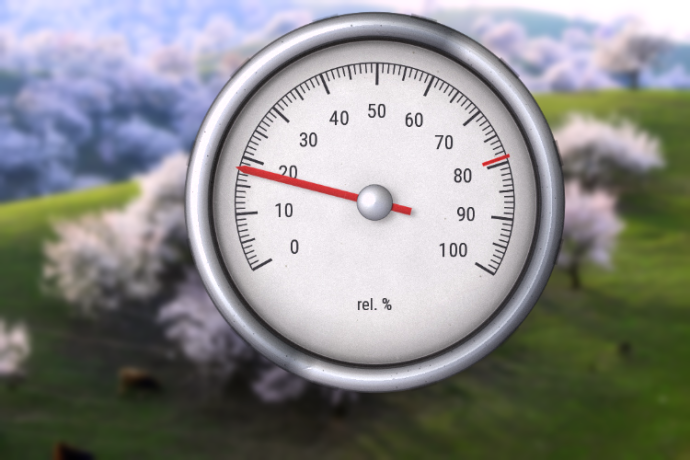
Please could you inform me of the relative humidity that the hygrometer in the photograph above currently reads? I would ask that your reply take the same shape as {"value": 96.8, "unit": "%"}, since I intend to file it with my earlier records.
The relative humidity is {"value": 18, "unit": "%"}
